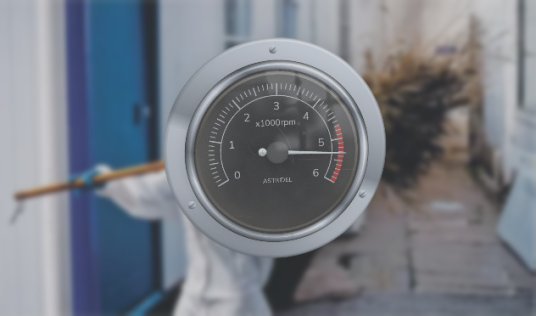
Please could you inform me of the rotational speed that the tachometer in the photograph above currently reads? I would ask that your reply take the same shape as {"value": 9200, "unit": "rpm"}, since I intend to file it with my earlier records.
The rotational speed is {"value": 5300, "unit": "rpm"}
